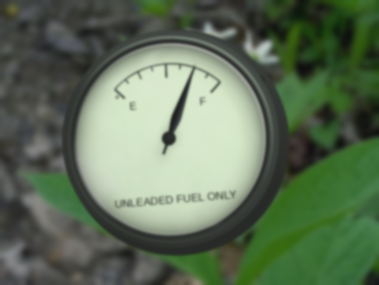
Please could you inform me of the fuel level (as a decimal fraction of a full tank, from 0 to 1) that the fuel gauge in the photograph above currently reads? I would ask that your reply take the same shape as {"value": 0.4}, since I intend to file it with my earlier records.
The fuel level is {"value": 0.75}
